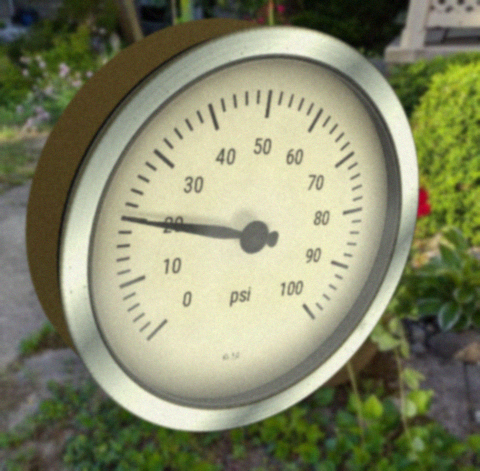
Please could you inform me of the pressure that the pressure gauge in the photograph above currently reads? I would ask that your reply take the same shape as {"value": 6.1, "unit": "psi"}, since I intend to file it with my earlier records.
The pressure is {"value": 20, "unit": "psi"}
